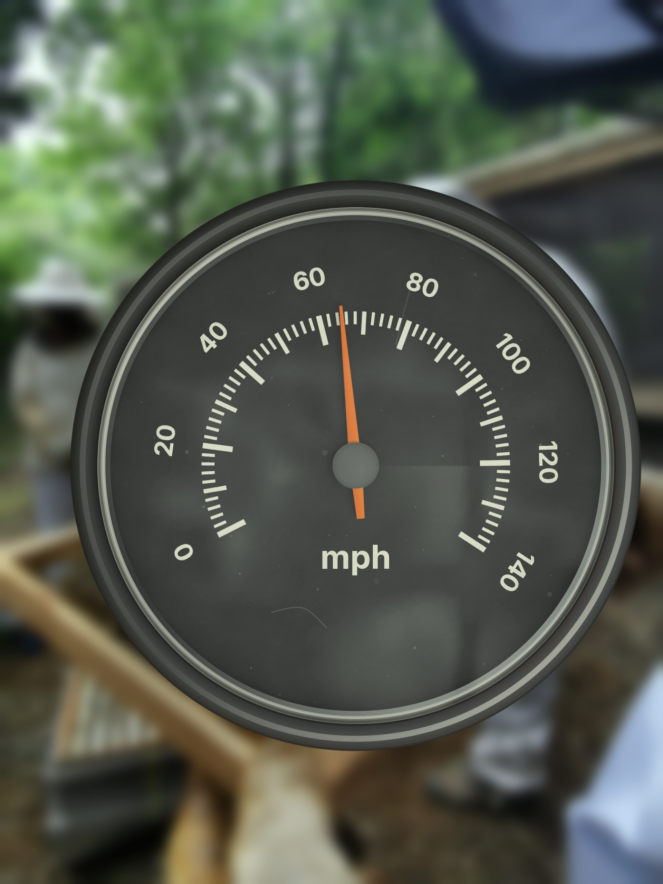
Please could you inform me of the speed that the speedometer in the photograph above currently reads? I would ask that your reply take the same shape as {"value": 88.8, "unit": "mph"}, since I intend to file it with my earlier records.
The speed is {"value": 65, "unit": "mph"}
